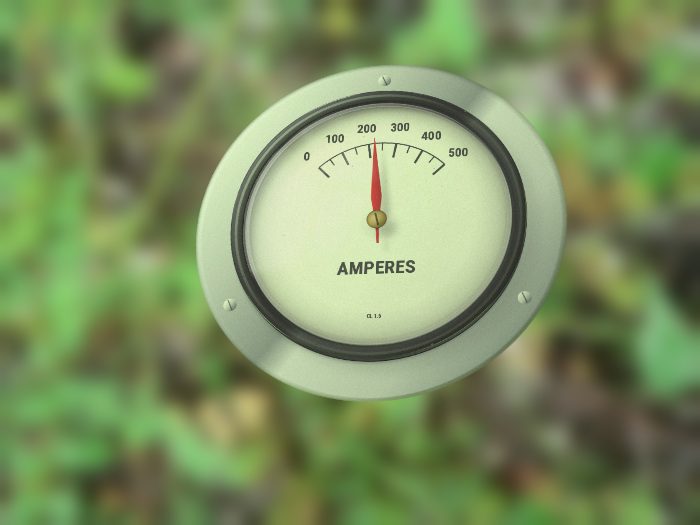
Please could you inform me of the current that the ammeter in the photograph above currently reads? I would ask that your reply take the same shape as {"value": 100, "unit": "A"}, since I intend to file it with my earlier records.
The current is {"value": 225, "unit": "A"}
